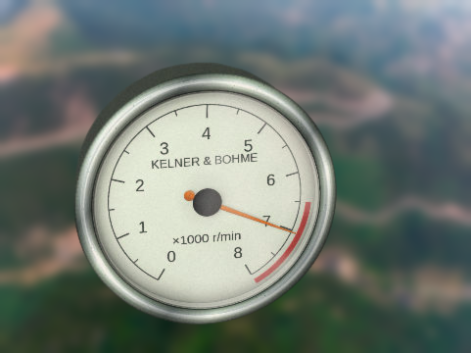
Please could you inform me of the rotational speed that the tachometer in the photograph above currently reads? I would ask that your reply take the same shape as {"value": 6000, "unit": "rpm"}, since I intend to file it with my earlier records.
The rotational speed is {"value": 7000, "unit": "rpm"}
